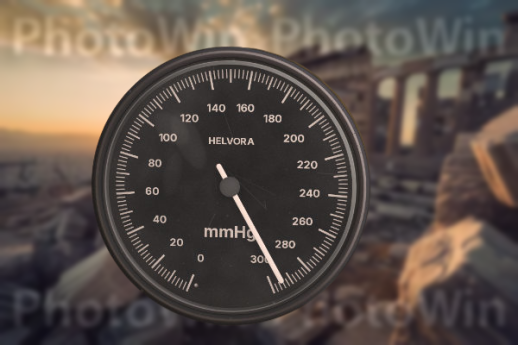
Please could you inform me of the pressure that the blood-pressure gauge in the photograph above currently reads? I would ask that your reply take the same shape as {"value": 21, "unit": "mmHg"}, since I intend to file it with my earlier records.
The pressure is {"value": 294, "unit": "mmHg"}
